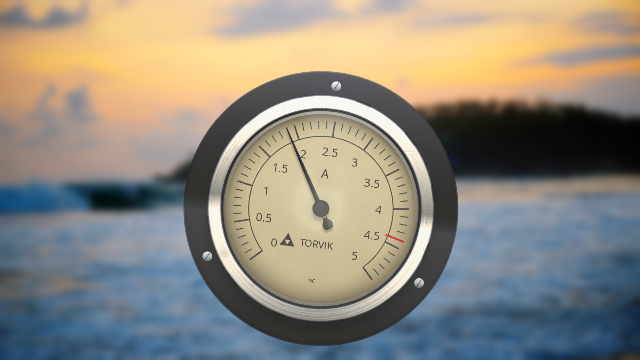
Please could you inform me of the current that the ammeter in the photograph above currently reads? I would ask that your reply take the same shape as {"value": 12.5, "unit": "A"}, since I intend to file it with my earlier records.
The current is {"value": 1.9, "unit": "A"}
